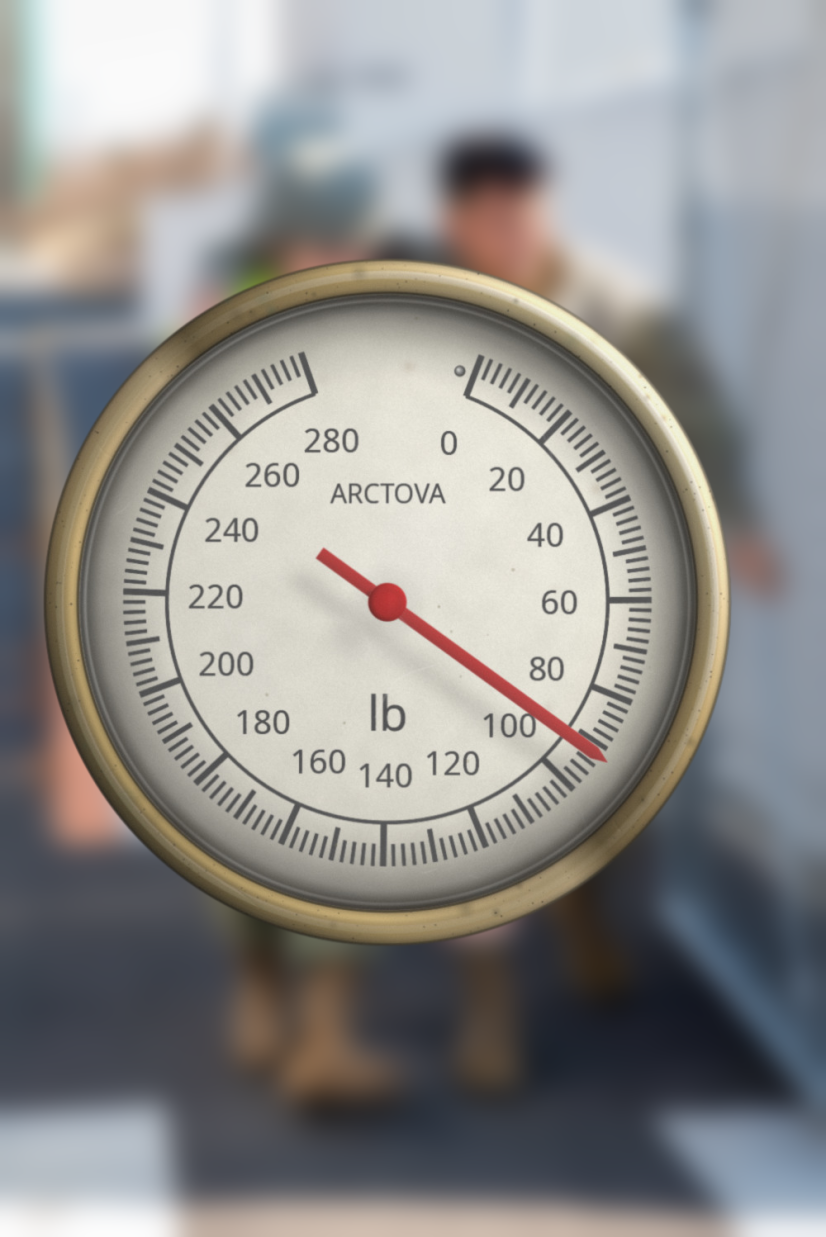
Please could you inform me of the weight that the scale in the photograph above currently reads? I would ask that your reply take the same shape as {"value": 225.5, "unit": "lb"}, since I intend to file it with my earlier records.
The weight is {"value": 92, "unit": "lb"}
